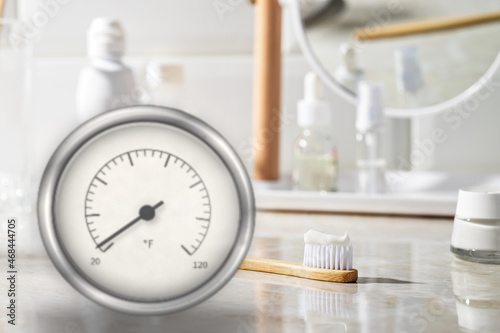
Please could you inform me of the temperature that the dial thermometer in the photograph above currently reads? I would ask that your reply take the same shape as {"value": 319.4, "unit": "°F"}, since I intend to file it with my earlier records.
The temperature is {"value": -16, "unit": "°F"}
